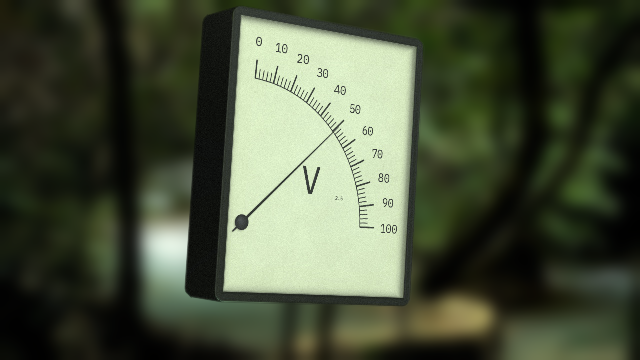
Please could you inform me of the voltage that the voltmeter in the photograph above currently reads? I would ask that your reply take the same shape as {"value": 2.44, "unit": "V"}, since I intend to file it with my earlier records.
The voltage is {"value": 50, "unit": "V"}
